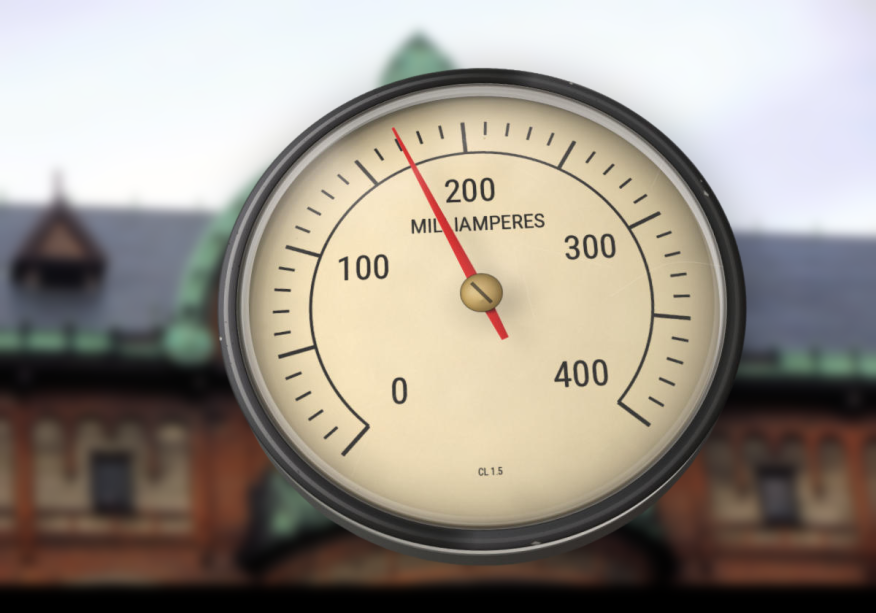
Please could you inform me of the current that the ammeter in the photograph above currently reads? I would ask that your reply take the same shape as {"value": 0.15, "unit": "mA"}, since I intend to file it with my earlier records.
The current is {"value": 170, "unit": "mA"}
